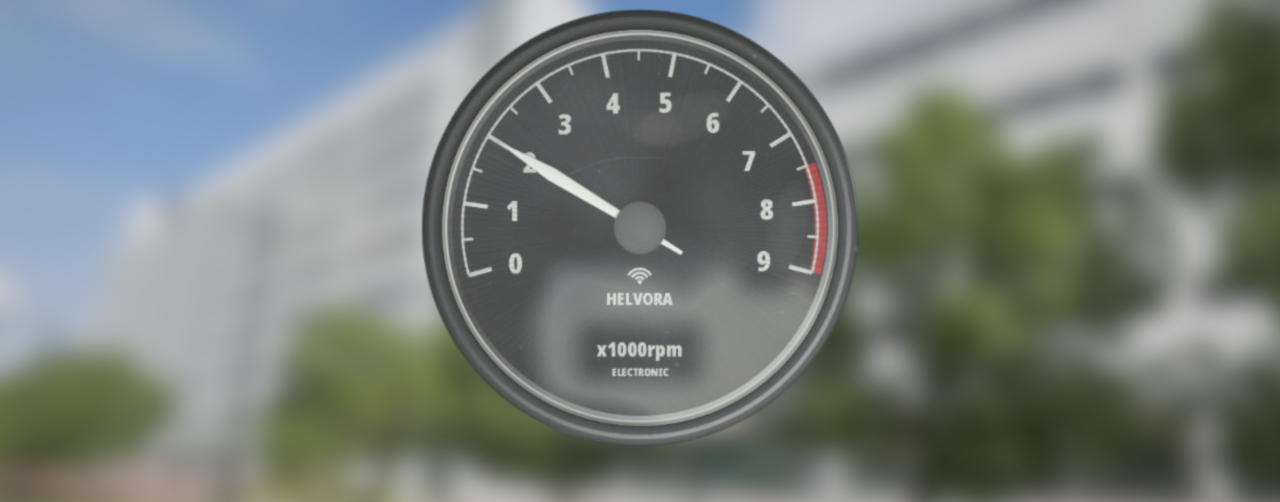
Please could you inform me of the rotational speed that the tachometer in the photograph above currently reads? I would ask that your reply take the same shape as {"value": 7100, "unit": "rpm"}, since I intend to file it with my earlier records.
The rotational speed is {"value": 2000, "unit": "rpm"}
